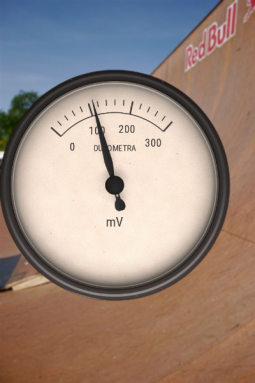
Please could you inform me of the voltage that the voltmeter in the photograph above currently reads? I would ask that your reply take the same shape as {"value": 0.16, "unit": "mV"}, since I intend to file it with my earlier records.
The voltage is {"value": 110, "unit": "mV"}
